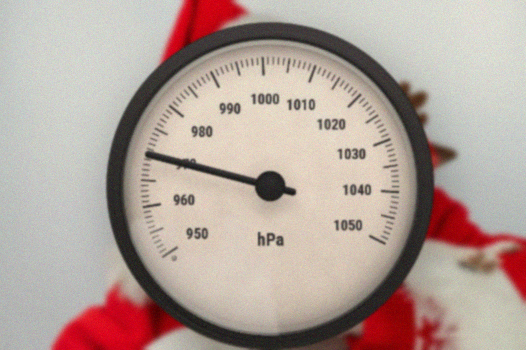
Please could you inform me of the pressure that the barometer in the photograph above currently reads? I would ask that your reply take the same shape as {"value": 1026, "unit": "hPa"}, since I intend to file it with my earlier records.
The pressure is {"value": 970, "unit": "hPa"}
